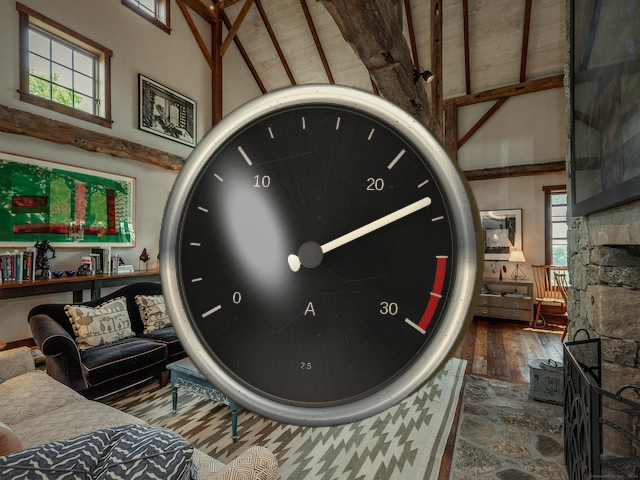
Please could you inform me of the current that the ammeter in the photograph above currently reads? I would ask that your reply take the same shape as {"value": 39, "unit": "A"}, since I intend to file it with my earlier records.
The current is {"value": 23, "unit": "A"}
